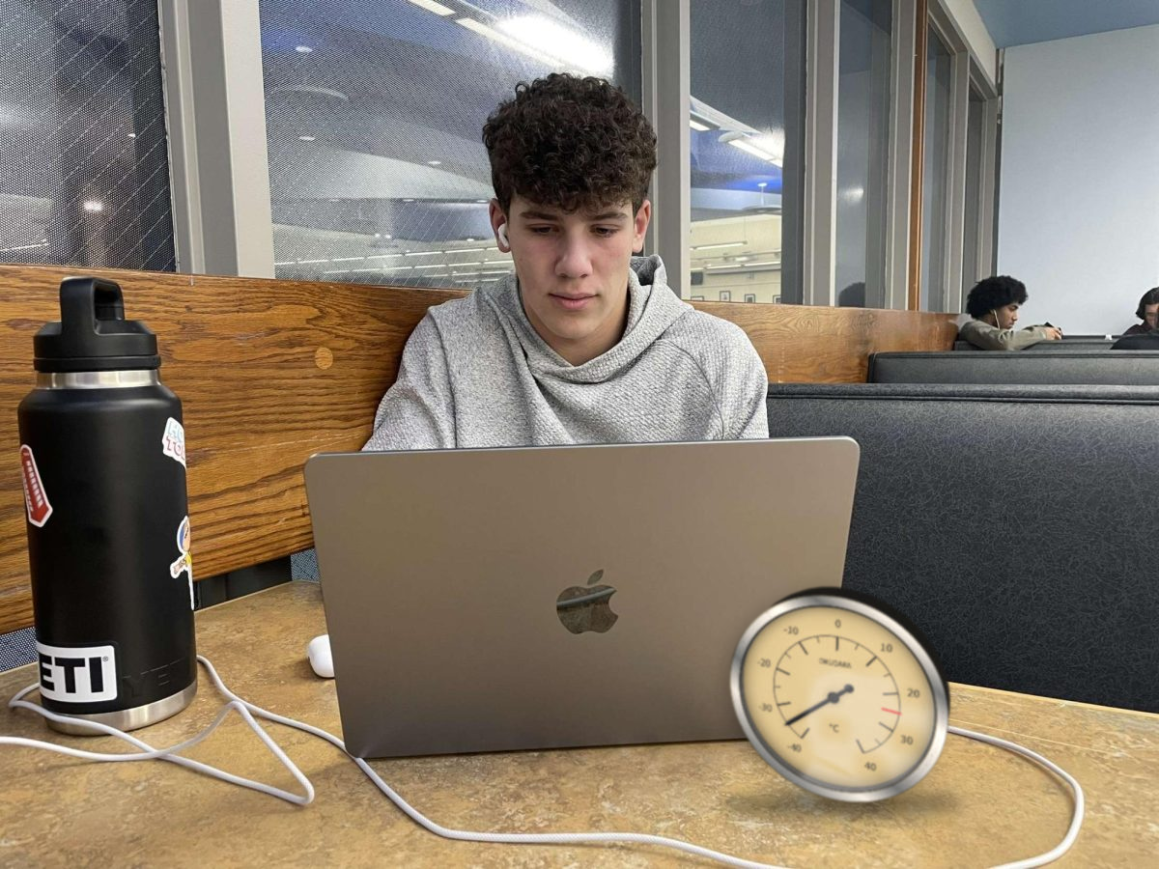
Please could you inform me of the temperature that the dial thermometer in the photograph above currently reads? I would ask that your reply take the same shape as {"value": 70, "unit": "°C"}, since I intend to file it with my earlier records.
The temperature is {"value": -35, "unit": "°C"}
